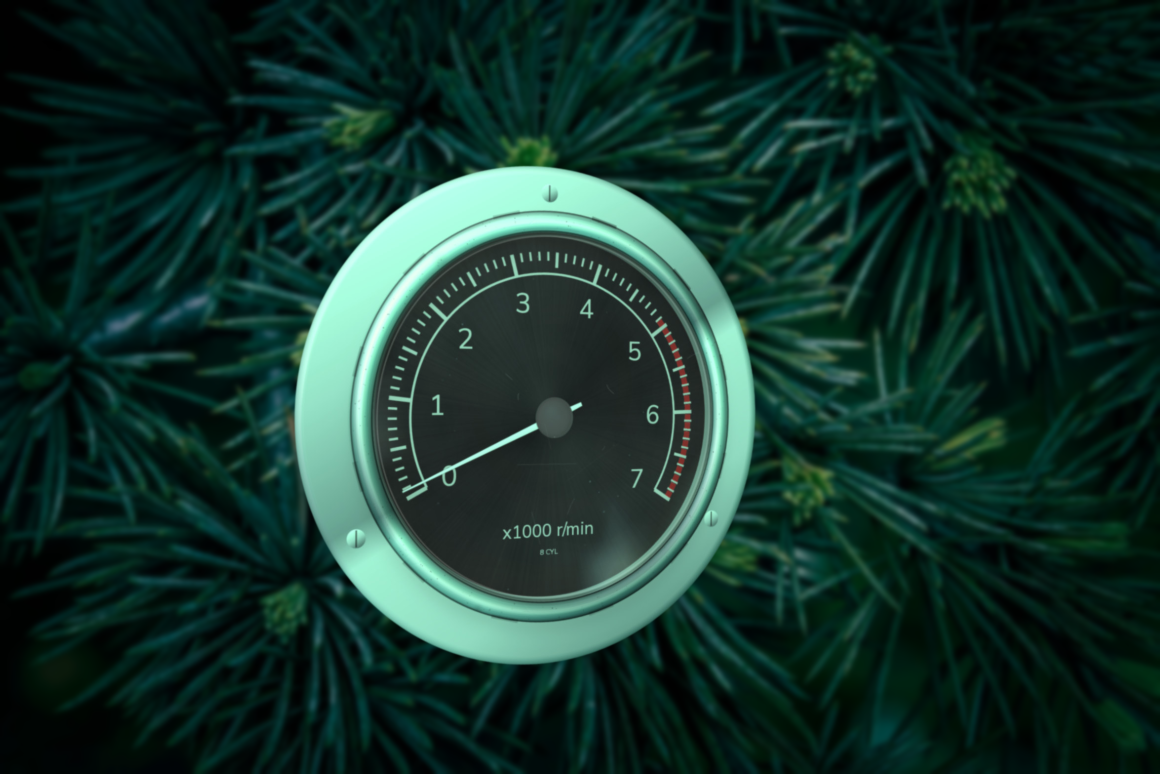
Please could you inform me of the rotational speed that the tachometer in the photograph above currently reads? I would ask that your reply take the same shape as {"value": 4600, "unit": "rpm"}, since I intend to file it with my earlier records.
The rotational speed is {"value": 100, "unit": "rpm"}
